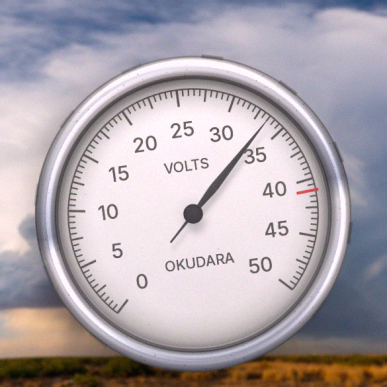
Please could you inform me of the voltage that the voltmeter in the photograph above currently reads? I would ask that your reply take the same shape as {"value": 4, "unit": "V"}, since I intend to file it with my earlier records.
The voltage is {"value": 33.5, "unit": "V"}
